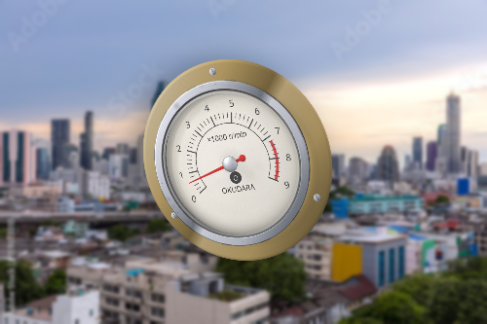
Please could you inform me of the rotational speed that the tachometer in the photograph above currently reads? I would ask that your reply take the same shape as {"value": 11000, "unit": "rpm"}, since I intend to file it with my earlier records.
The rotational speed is {"value": 600, "unit": "rpm"}
